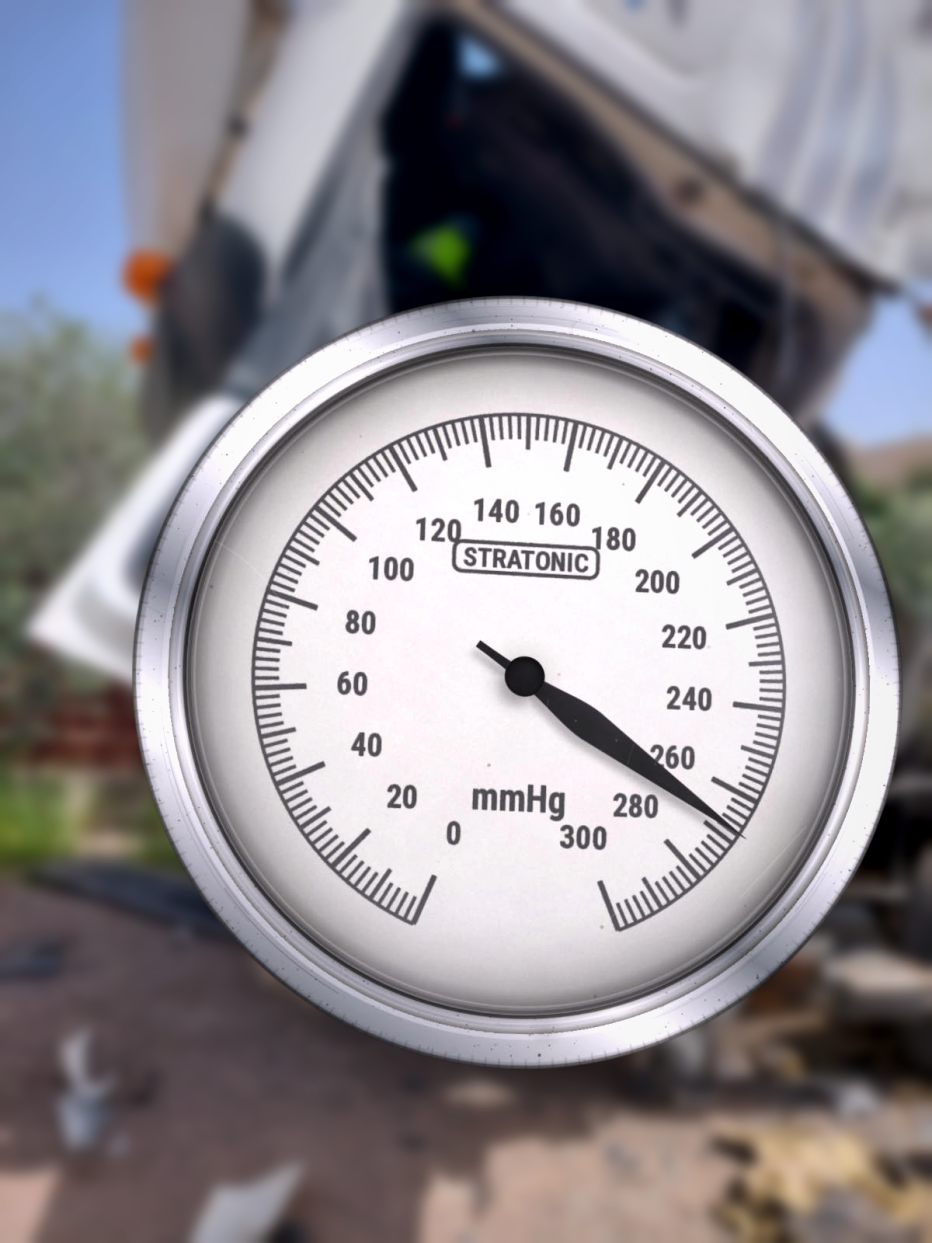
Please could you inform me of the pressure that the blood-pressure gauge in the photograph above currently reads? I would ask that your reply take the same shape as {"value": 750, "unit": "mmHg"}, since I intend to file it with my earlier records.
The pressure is {"value": 268, "unit": "mmHg"}
